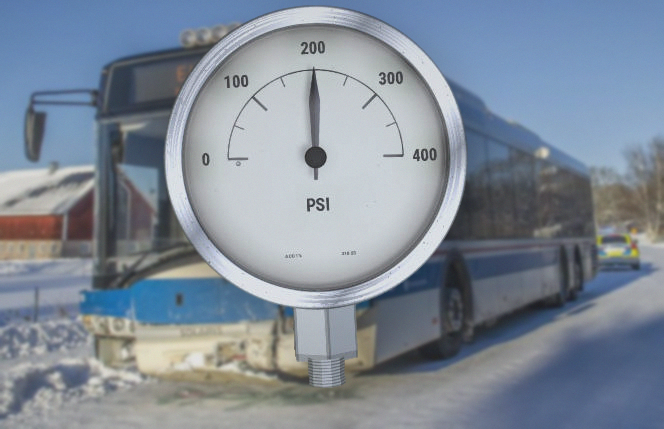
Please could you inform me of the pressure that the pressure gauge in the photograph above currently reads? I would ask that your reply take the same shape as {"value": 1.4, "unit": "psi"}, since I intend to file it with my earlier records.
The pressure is {"value": 200, "unit": "psi"}
